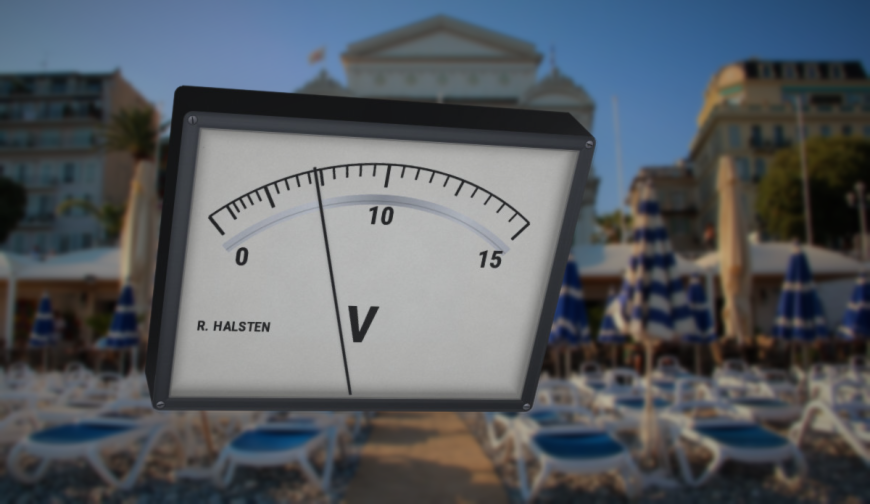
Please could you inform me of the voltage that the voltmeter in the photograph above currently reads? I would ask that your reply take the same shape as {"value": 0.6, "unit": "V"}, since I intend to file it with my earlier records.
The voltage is {"value": 7.25, "unit": "V"}
